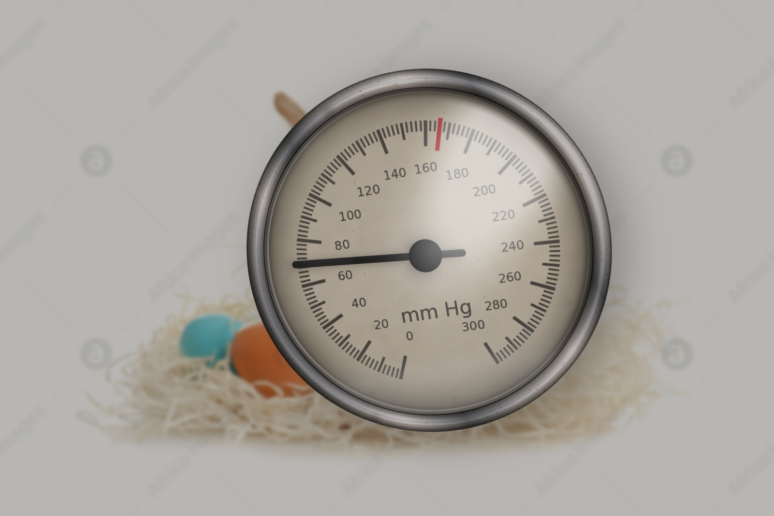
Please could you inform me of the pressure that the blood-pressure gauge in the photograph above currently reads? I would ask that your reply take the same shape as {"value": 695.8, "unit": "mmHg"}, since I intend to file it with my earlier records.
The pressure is {"value": 70, "unit": "mmHg"}
